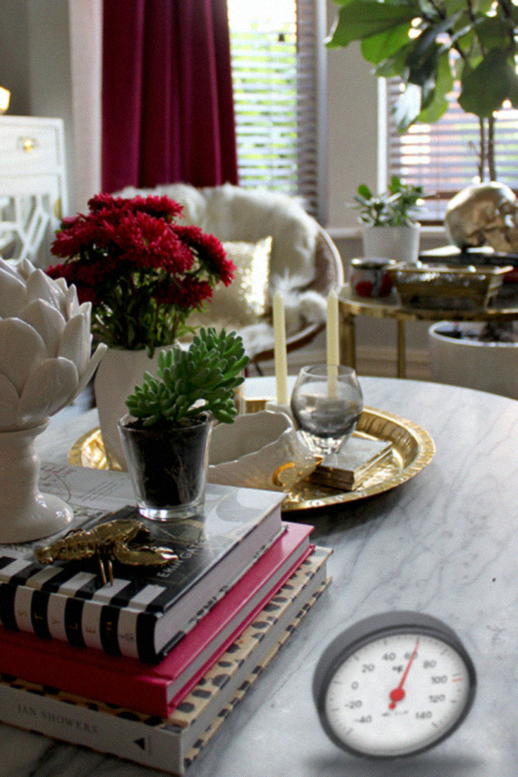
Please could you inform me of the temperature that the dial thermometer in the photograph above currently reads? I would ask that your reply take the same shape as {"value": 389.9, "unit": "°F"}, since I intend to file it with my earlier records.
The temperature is {"value": 60, "unit": "°F"}
